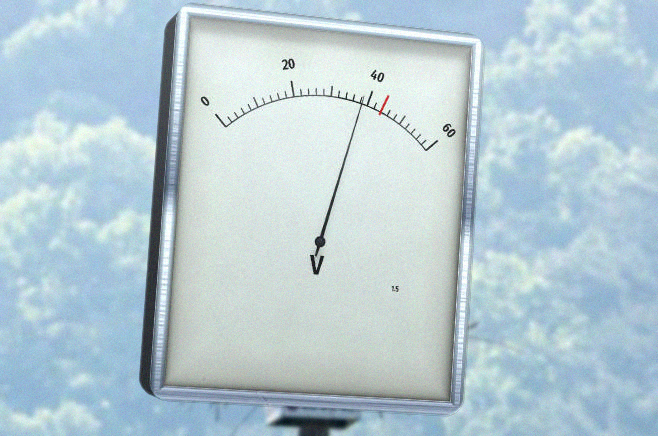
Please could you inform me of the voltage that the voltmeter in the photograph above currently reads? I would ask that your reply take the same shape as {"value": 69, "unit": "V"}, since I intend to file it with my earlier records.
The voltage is {"value": 38, "unit": "V"}
